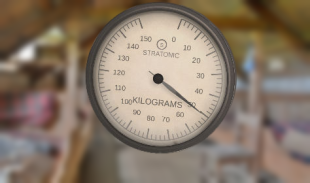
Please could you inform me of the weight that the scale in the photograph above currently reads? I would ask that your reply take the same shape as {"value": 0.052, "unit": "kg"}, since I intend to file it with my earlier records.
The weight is {"value": 50, "unit": "kg"}
